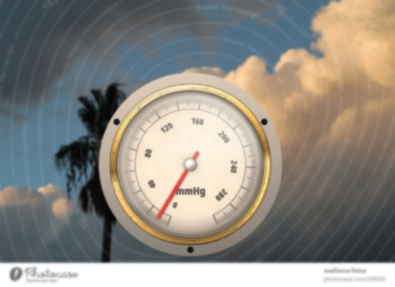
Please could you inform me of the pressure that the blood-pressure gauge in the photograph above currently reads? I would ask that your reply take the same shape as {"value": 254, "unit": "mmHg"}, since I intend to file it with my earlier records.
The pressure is {"value": 10, "unit": "mmHg"}
